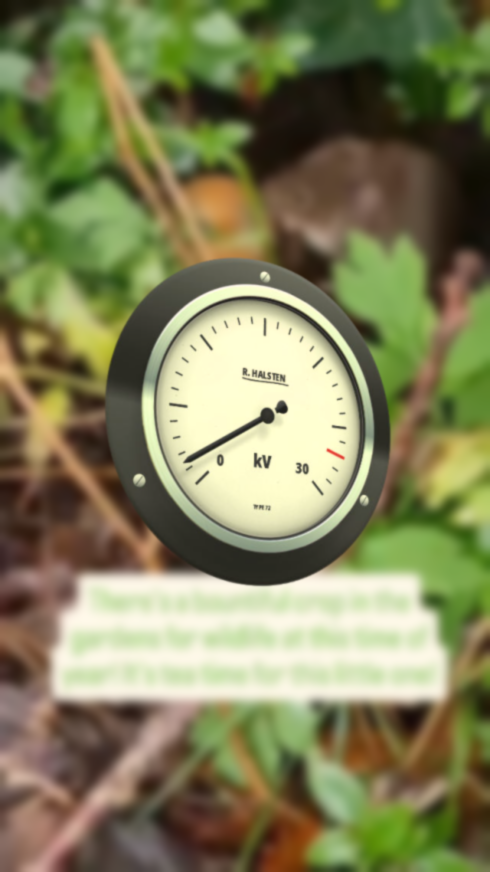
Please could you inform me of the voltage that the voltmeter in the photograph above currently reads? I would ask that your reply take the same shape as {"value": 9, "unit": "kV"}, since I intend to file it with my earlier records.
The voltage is {"value": 1.5, "unit": "kV"}
